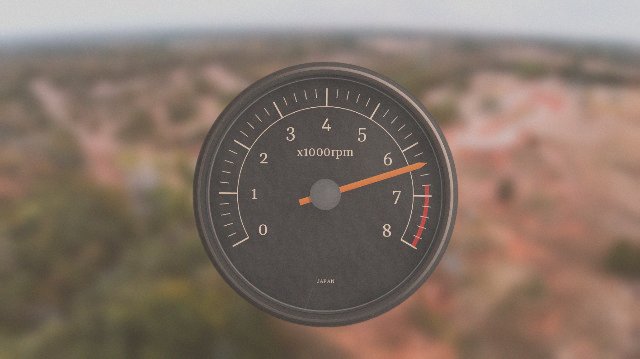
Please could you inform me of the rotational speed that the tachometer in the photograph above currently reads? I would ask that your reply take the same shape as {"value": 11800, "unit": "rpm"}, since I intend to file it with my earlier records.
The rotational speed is {"value": 6400, "unit": "rpm"}
